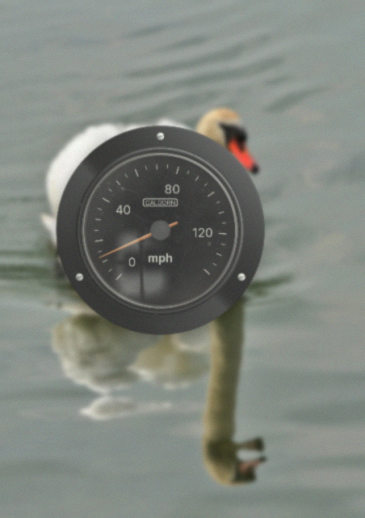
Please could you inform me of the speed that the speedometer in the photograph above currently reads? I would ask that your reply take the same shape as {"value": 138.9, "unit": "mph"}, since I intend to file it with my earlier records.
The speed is {"value": 12.5, "unit": "mph"}
